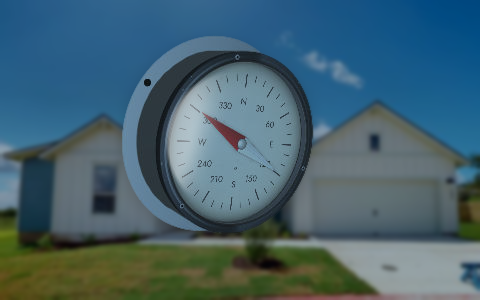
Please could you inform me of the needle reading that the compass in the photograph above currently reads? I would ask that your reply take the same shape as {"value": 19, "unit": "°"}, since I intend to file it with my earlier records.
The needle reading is {"value": 300, "unit": "°"}
